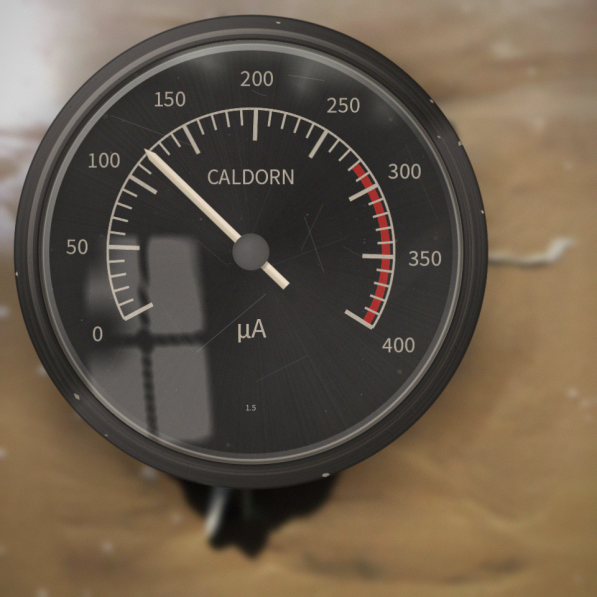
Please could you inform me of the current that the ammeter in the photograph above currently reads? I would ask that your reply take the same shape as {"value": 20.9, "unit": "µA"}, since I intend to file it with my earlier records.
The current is {"value": 120, "unit": "µA"}
